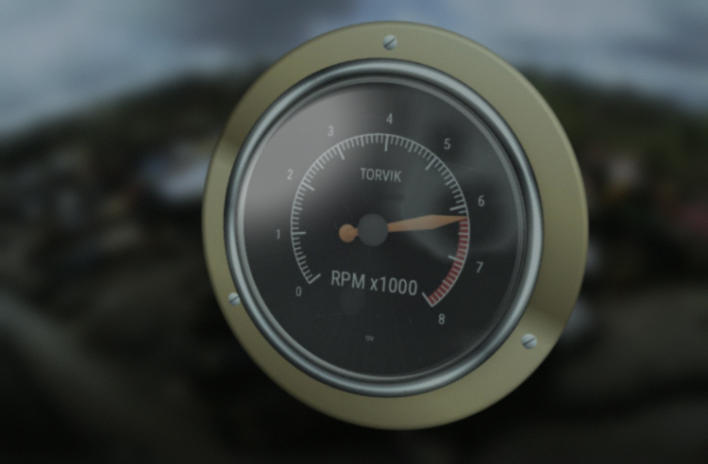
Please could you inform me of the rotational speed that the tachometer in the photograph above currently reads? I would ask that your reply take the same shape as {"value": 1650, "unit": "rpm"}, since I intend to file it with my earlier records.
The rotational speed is {"value": 6200, "unit": "rpm"}
